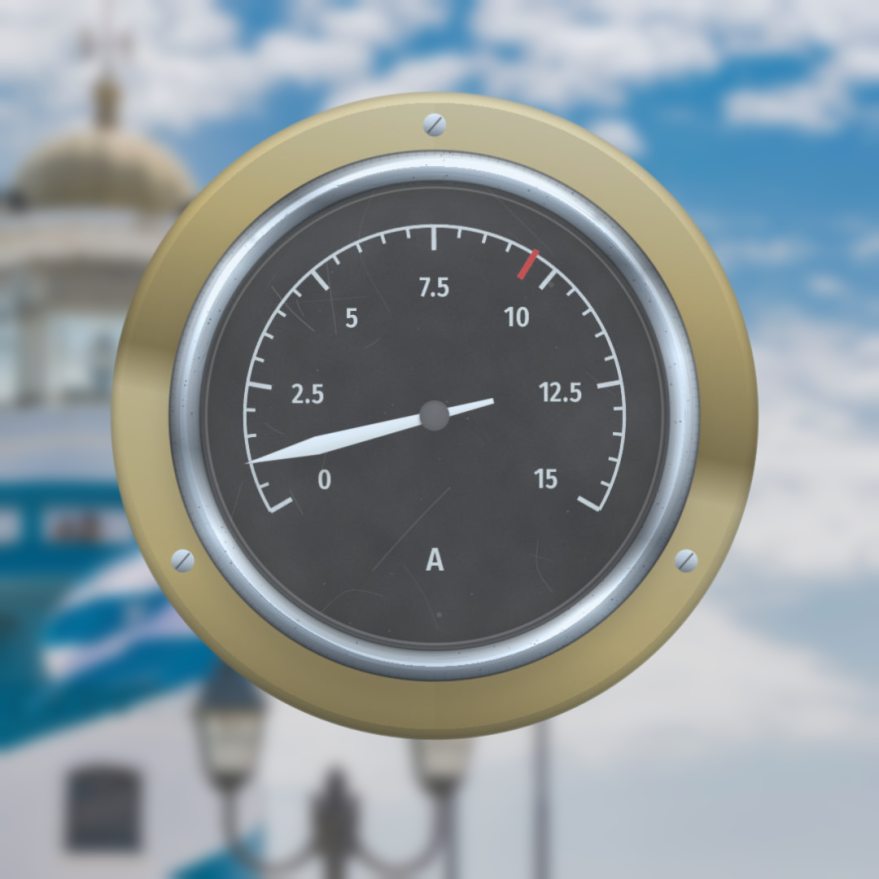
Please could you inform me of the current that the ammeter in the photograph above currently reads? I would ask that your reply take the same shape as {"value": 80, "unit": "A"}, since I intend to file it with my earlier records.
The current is {"value": 1, "unit": "A"}
